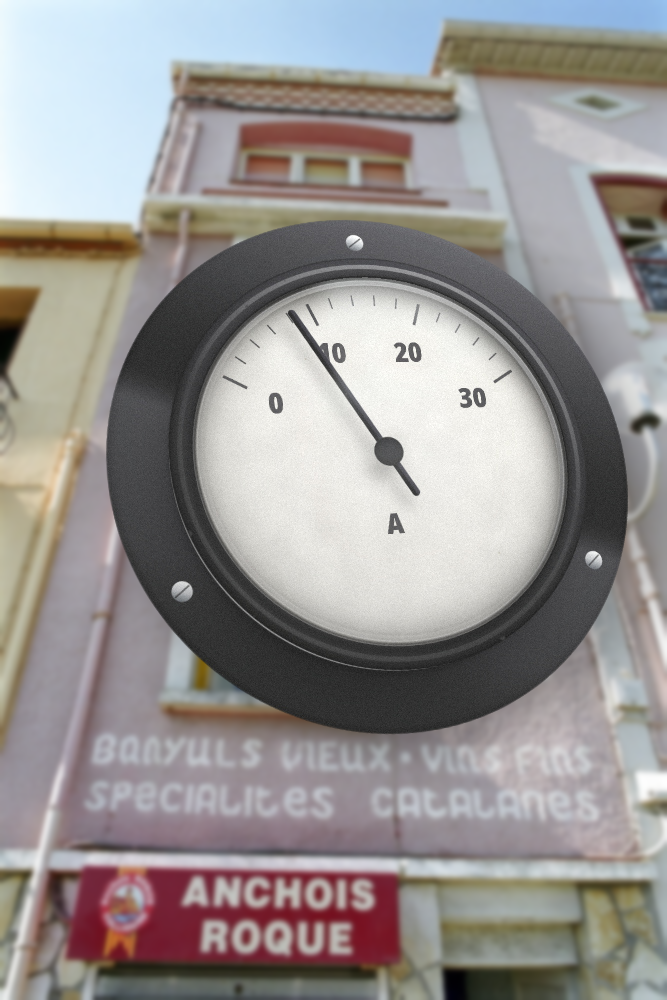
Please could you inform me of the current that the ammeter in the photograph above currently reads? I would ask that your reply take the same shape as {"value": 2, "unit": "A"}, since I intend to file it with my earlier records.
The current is {"value": 8, "unit": "A"}
